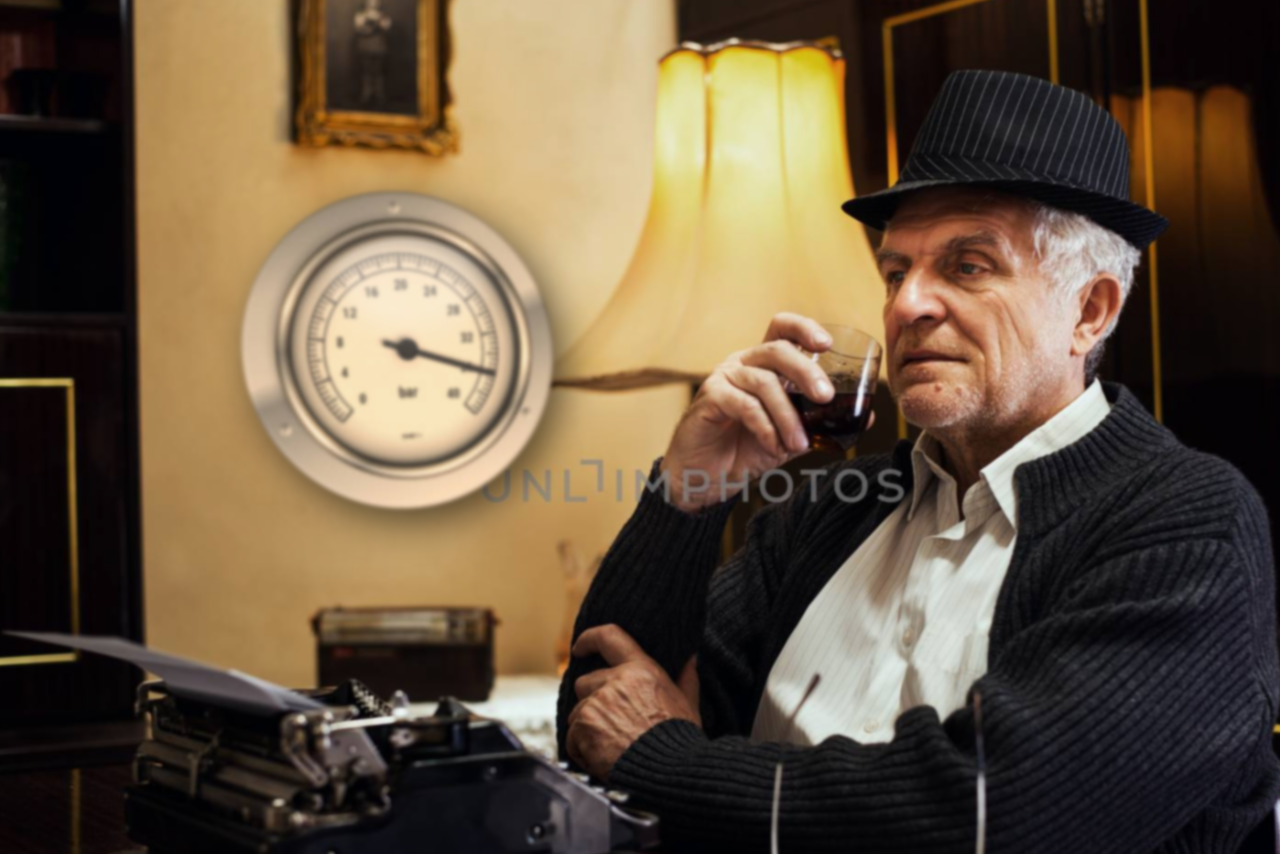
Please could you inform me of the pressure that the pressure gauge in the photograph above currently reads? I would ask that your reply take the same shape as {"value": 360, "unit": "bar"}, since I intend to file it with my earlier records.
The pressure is {"value": 36, "unit": "bar"}
